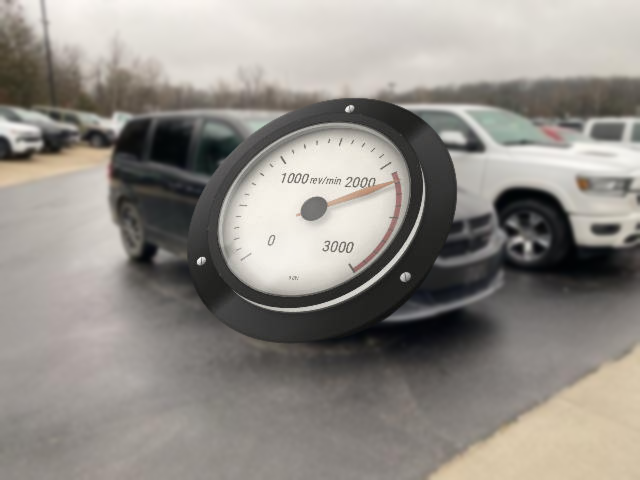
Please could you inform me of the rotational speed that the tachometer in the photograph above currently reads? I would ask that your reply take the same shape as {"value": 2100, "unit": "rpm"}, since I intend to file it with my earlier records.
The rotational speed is {"value": 2200, "unit": "rpm"}
